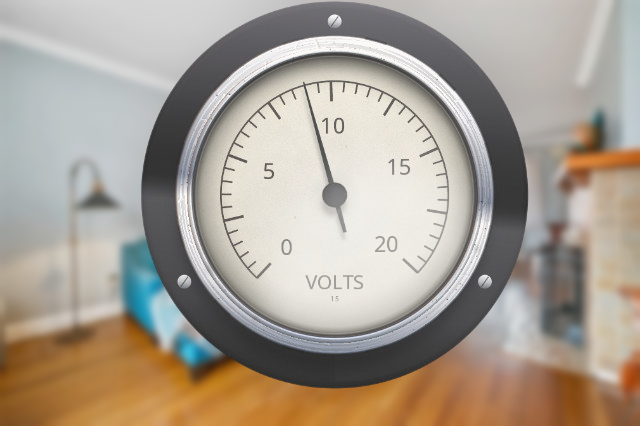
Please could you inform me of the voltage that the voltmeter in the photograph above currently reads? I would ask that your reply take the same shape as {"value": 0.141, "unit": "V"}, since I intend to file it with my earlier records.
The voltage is {"value": 9, "unit": "V"}
